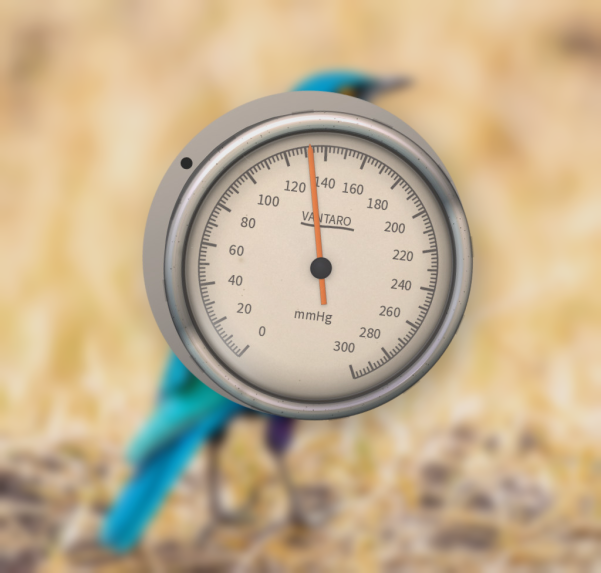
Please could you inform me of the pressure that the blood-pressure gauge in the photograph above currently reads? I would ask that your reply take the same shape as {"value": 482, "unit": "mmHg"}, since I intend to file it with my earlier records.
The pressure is {"value": 132, "unit": "mmHg"}
